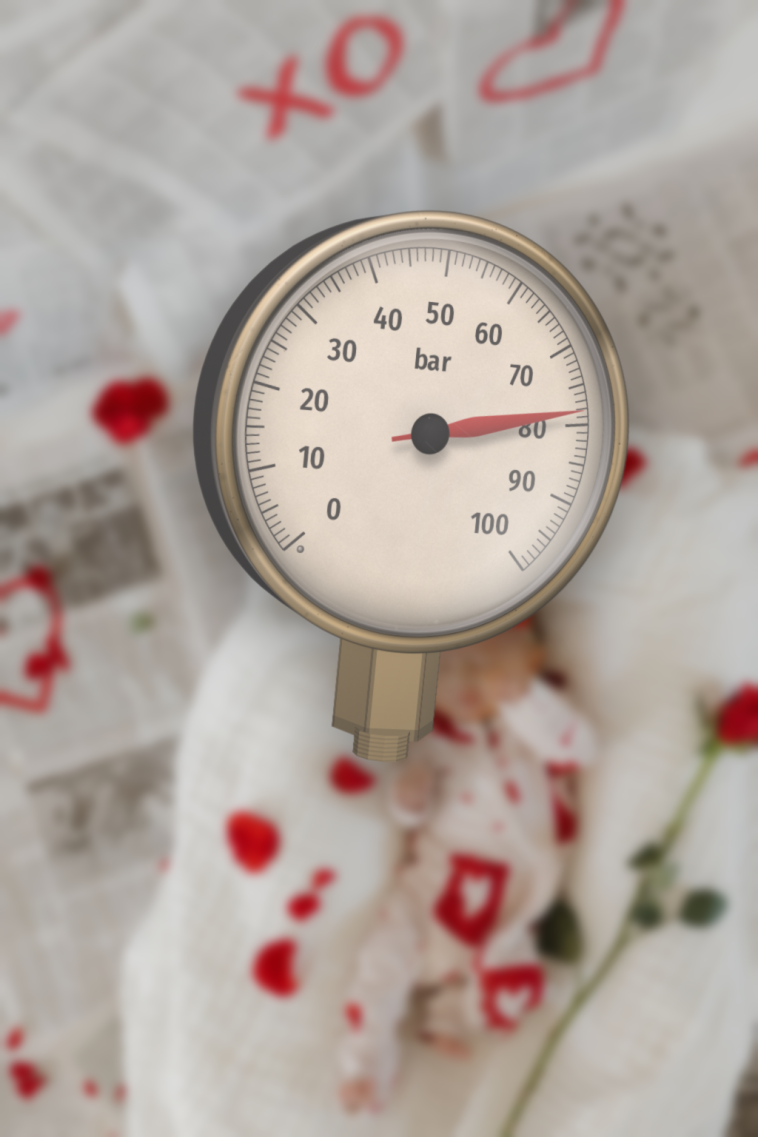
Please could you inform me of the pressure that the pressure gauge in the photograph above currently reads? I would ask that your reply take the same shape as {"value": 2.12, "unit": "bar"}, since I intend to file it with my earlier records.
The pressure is {"value": 78, "unit": "bar"}
